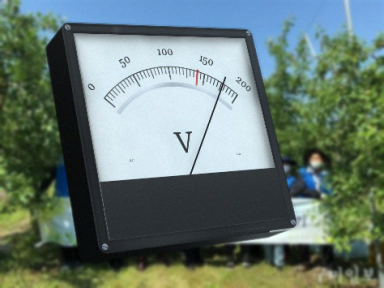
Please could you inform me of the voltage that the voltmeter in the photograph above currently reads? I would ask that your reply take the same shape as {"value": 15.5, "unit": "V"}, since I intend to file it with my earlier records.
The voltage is {"value": 175, "unit": "V"}
